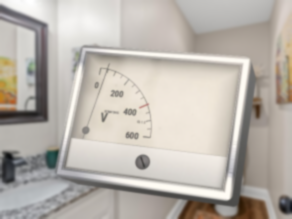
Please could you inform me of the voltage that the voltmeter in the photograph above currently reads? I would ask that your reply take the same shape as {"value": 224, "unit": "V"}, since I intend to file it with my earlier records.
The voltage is {"value": 50, "unit": "V"}
